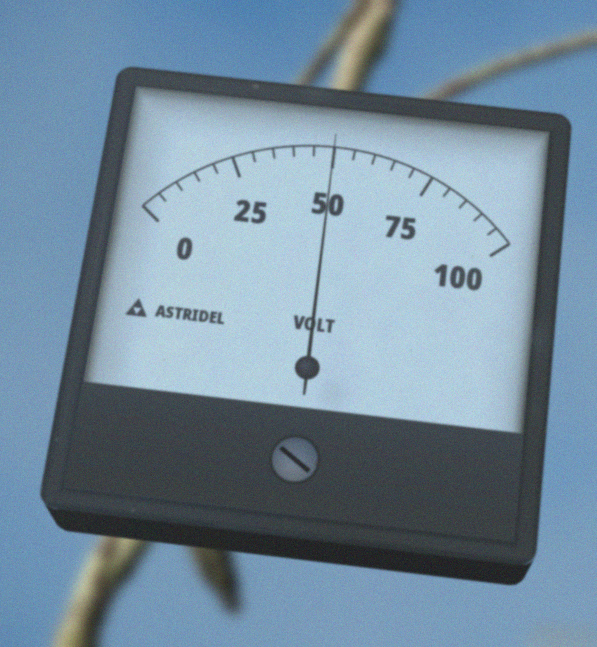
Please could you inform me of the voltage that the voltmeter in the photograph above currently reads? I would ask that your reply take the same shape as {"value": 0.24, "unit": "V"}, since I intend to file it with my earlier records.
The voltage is {"value": 50, "unit": "V"}
